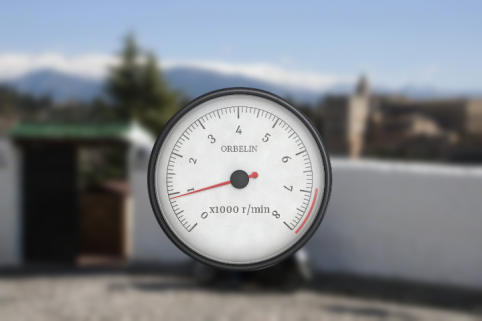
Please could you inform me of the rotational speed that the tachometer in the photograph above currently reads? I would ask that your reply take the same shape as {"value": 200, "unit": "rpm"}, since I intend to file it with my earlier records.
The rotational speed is {"value": 900, "unit": "rpm"}
